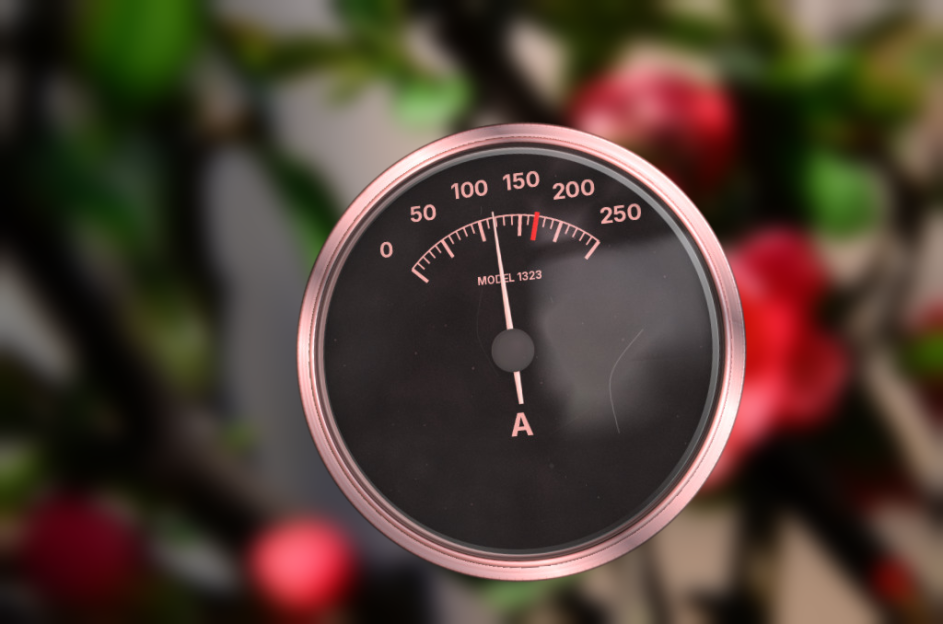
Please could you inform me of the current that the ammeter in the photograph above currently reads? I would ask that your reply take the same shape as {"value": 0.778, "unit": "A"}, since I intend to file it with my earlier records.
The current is {"value": 120, "unit": "A"}
